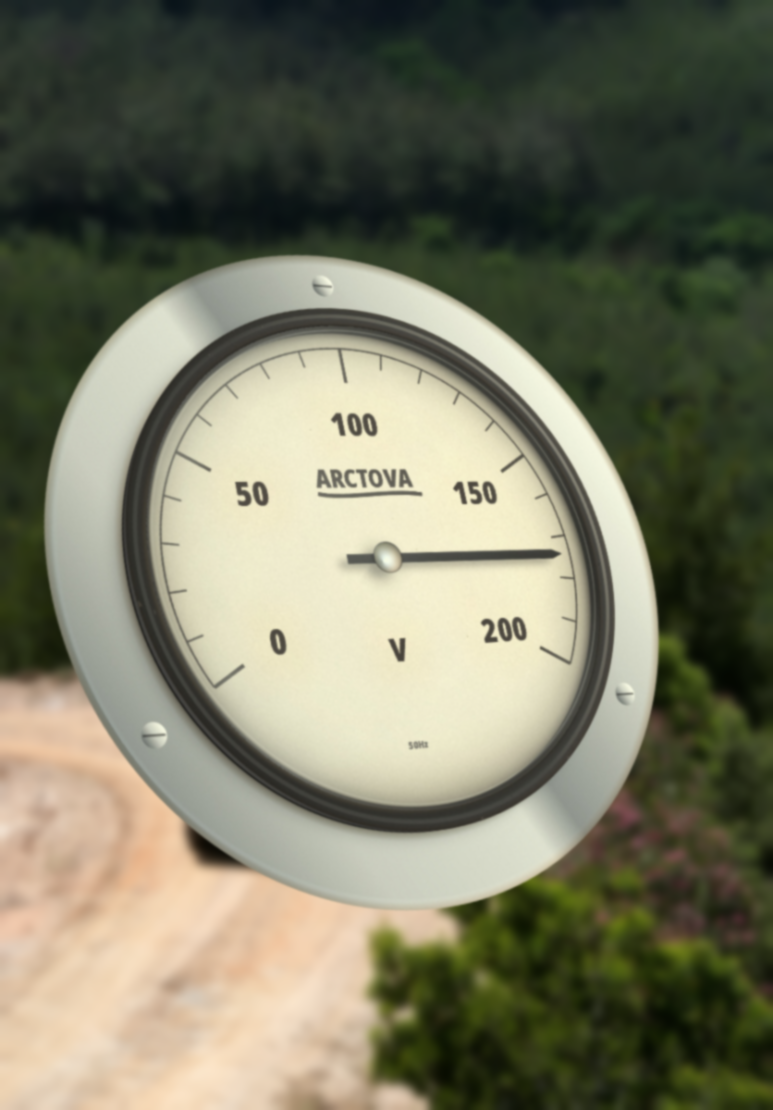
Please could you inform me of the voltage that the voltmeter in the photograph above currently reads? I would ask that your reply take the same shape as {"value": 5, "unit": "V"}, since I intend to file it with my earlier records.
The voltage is {"value": 175, "unit": "V"}
